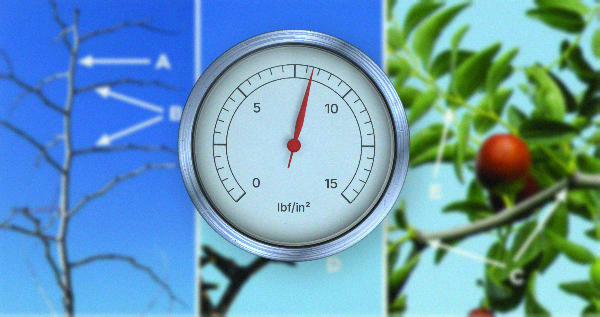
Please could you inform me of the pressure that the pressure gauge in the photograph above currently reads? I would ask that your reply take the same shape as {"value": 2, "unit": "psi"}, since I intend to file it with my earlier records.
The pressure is {"value": 8.25, "unit": "psi"}
